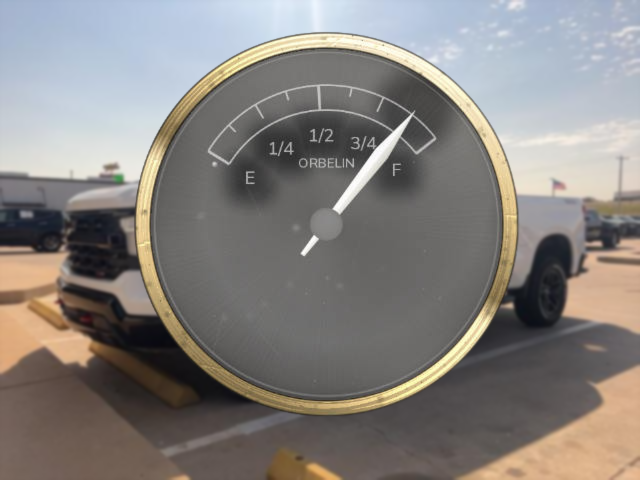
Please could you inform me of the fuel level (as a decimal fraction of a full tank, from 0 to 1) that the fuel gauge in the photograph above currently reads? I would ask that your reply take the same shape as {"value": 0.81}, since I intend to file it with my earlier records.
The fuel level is {"value": 0.875}
